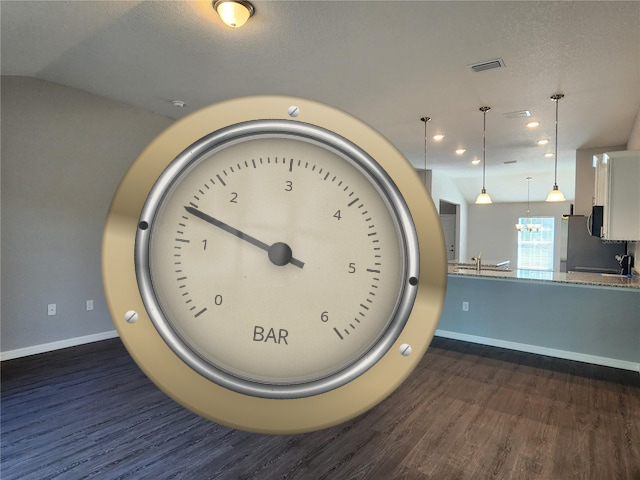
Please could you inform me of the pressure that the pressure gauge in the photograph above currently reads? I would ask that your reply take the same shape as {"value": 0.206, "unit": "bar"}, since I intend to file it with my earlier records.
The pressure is {"value": 1.4, "unit": "bar"}
